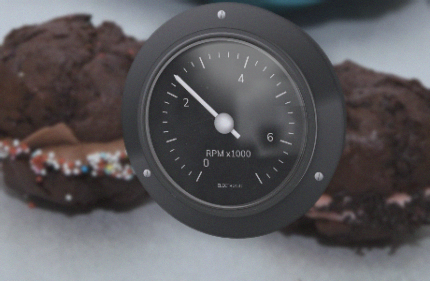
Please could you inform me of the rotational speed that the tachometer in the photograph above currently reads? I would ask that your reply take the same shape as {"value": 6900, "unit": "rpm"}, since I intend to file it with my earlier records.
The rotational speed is {"value": 2400, "unit": "rpm"}
